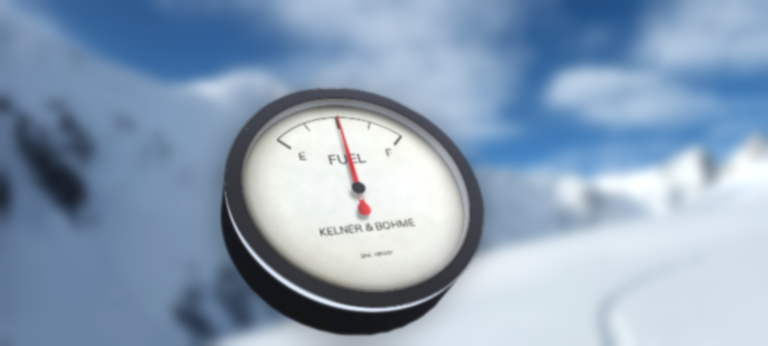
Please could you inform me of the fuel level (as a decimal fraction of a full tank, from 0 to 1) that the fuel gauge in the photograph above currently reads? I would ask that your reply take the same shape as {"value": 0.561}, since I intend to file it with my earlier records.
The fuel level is {"value": 0.5}
